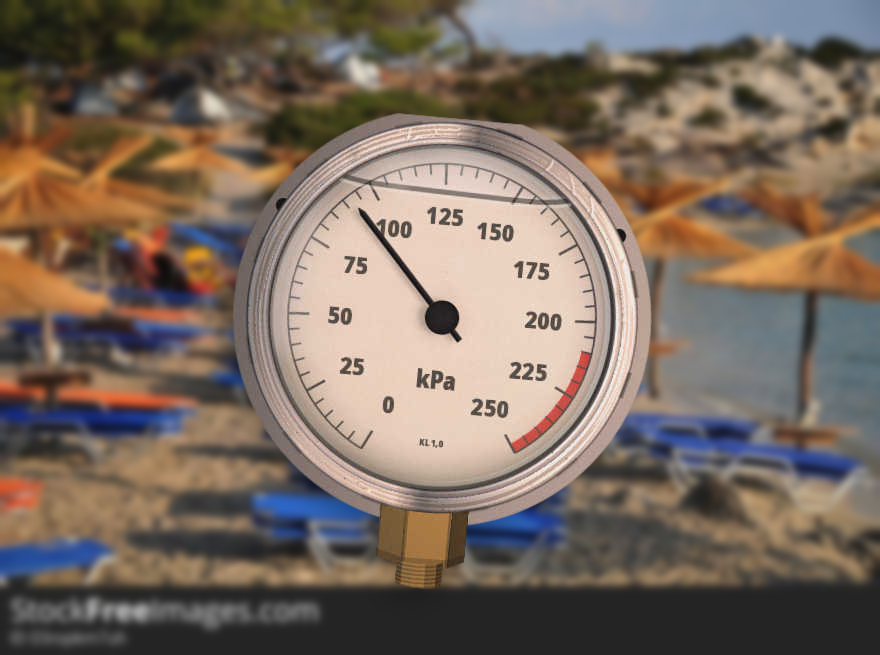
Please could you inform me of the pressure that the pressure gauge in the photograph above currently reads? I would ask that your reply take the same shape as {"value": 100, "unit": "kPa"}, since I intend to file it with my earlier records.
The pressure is {"value": 92.5, "unit": "kPa"}
